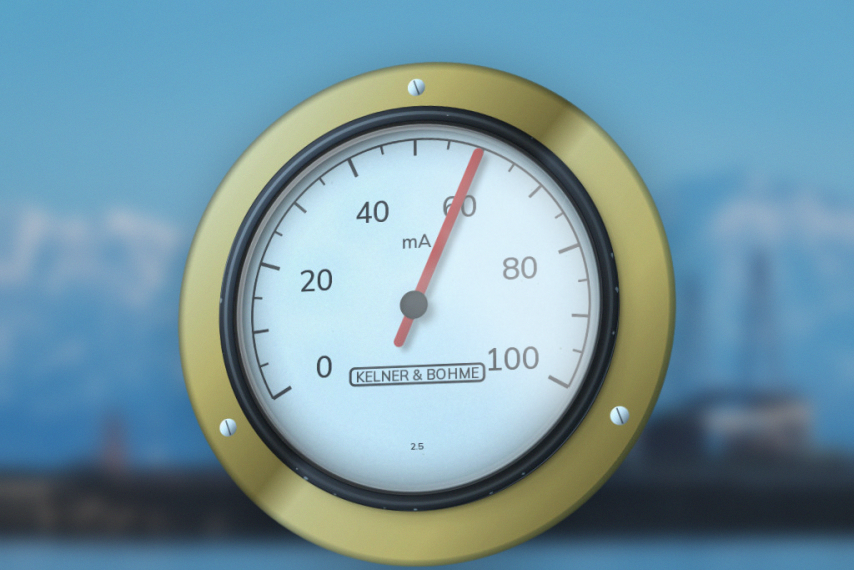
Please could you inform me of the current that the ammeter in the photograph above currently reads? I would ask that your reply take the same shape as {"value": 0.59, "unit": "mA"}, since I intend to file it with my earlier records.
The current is {"value": 60, "unit": "mA"}
